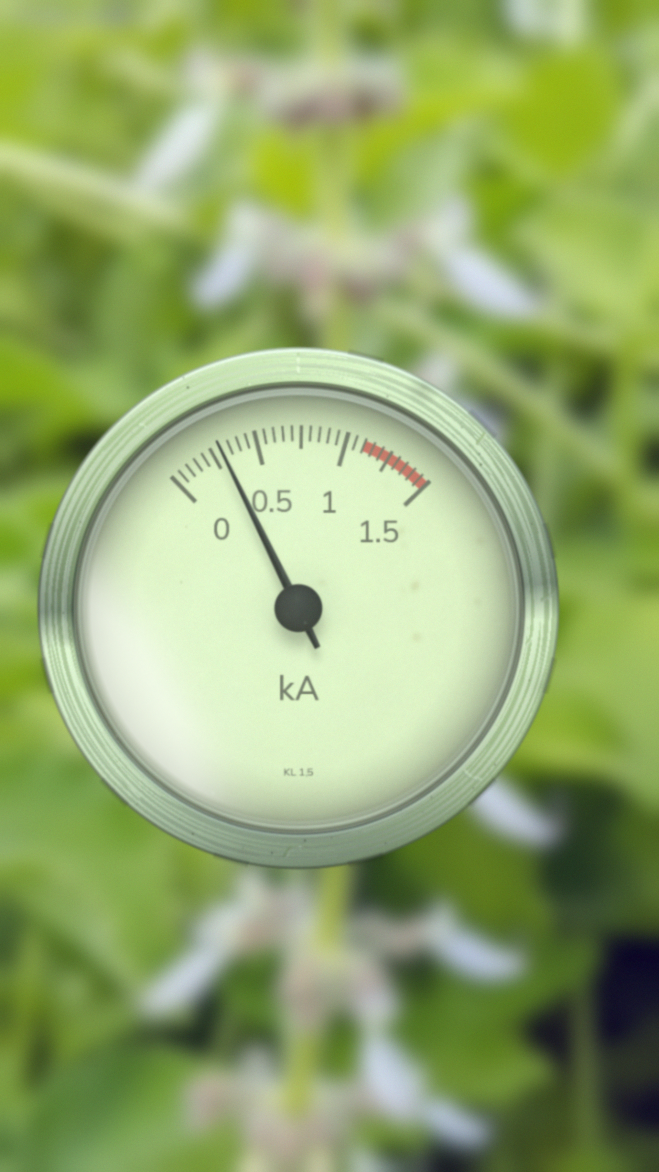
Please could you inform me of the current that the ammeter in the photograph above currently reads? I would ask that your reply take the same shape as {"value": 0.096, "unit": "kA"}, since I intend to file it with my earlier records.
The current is {"value": 0.3, "unit": "kA"}
